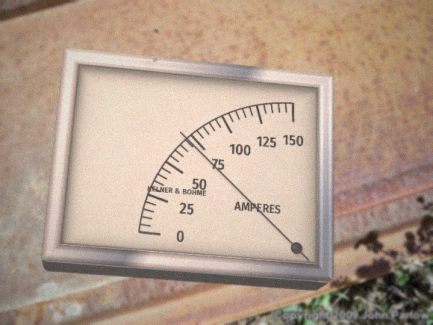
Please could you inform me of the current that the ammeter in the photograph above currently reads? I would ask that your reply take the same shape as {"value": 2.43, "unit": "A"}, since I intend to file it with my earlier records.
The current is {"value": 70, "unit": "A"}
